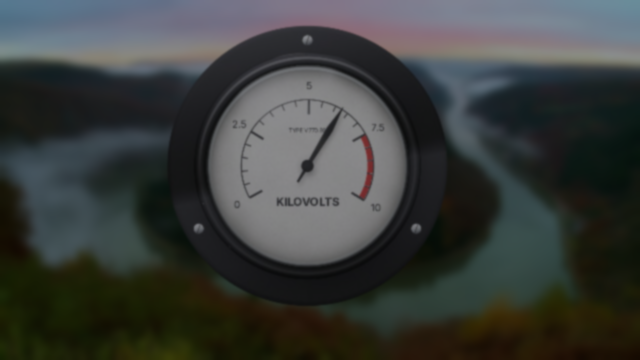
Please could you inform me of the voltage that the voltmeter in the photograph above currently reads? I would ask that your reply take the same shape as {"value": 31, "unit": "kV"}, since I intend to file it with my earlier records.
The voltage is {"value": 6.25, "unit": "kV"}
